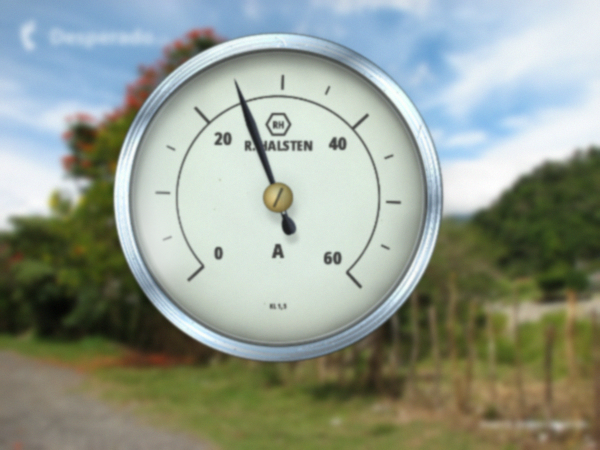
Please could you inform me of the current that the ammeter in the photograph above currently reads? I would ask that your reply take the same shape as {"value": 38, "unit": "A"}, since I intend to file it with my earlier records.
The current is {"value": 25, "unit": "A"}
